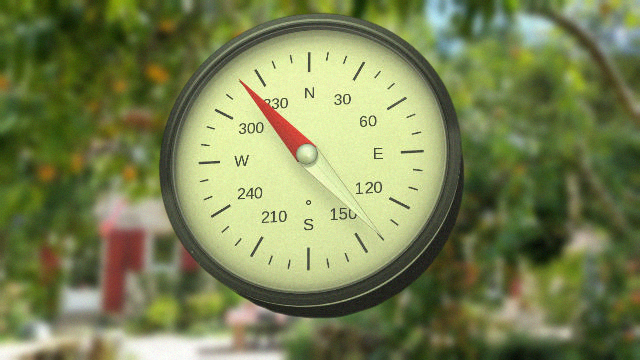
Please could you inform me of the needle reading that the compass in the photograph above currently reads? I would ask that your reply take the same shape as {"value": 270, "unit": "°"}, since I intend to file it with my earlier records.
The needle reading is {"value": 320, "unit": "°"}
